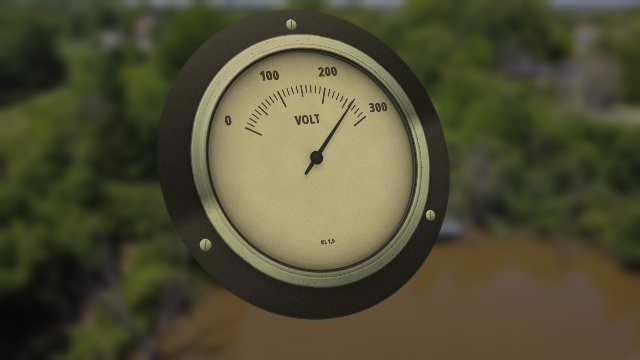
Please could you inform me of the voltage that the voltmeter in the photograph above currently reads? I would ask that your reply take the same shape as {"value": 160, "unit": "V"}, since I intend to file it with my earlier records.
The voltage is {"value": 260, "unit": "V"}
